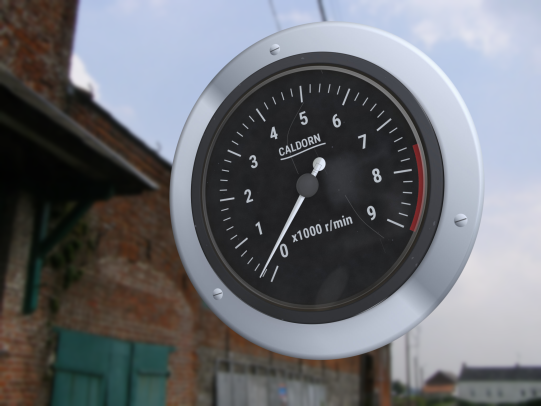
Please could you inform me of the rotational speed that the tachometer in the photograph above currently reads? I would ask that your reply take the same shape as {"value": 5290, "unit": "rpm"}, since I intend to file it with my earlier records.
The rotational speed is {"value": 200, "unit": "rpm"}
